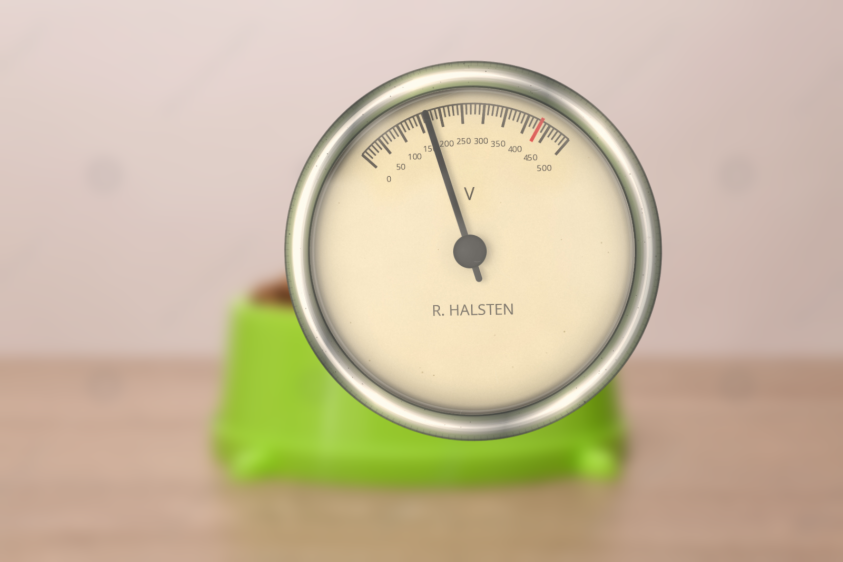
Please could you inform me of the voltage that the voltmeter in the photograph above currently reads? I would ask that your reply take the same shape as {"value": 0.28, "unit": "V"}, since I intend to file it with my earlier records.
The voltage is {"value": 170, "unit": "V"}
